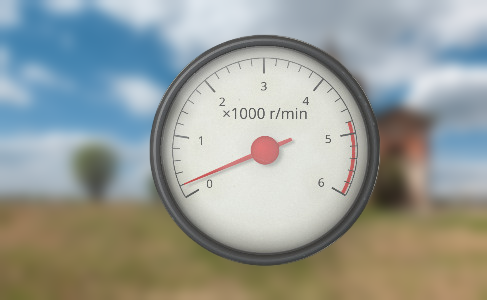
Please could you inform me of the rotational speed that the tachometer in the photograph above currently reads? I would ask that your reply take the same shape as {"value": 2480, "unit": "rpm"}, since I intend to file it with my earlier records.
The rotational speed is {"value": 200, "unit": "rpm"}
